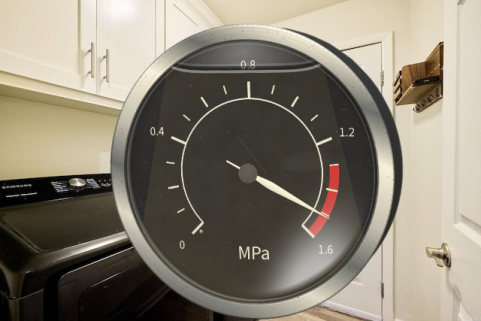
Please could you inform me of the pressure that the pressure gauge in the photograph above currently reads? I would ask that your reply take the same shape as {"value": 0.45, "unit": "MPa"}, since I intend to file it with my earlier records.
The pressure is {"value": 1.5, "unit": "MPa"}
